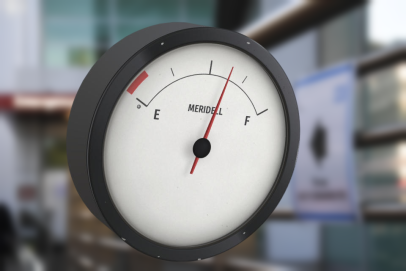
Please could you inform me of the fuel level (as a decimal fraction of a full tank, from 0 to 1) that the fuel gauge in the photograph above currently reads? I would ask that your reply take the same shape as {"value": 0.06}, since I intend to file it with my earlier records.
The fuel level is {"value": 0.625}
